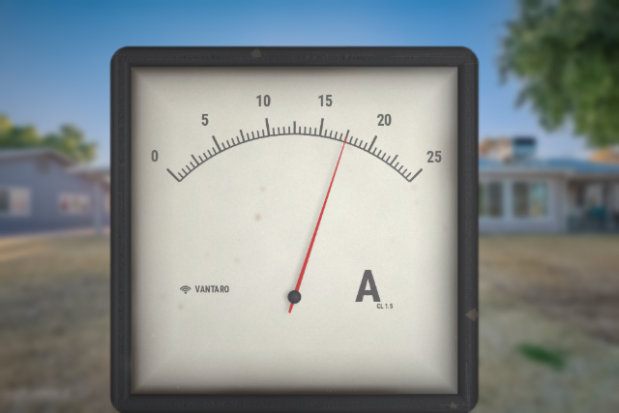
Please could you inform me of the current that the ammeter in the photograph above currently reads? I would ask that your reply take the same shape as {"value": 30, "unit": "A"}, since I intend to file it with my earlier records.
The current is {"value": 17.5, "unit": "A"}
